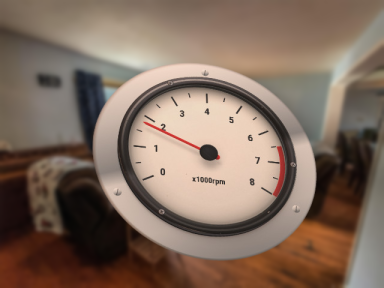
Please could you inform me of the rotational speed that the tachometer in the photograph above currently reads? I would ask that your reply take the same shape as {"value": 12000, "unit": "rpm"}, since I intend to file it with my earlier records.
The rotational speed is {"value": 1750, "unit": "rpm"}
